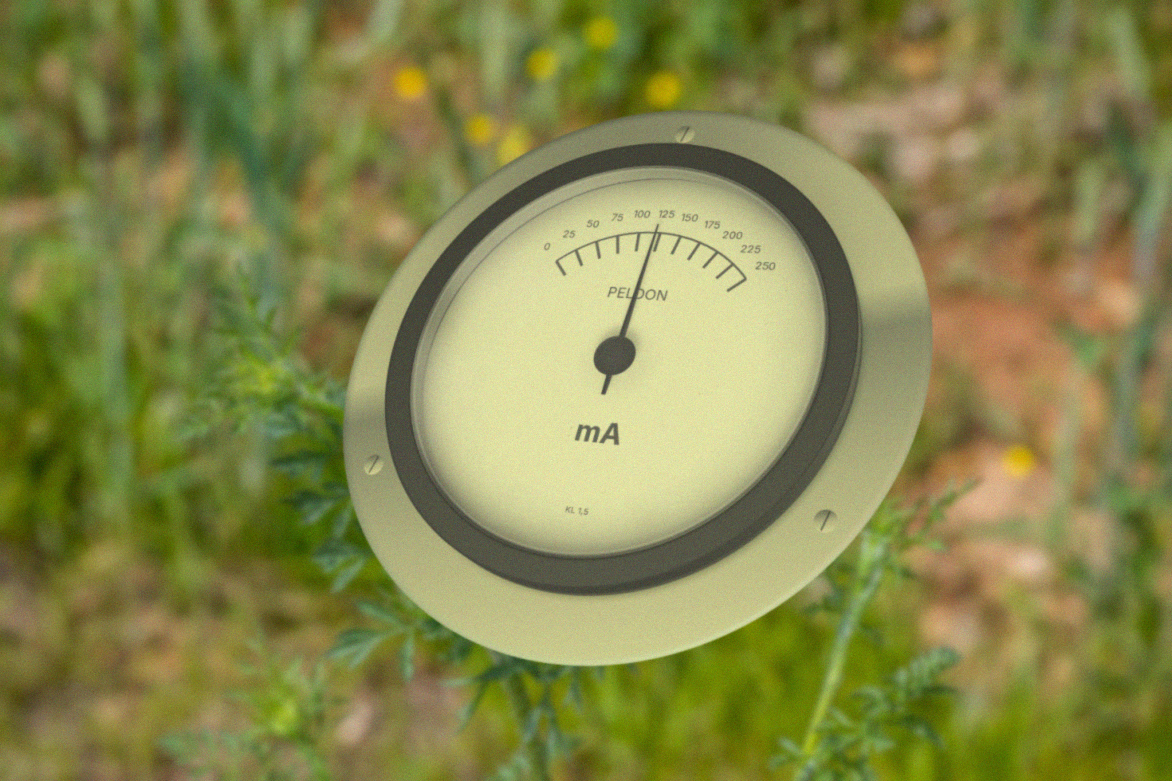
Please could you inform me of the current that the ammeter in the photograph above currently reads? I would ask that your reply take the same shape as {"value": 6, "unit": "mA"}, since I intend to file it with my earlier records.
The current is {"value": 125, "unit": "mA"}
